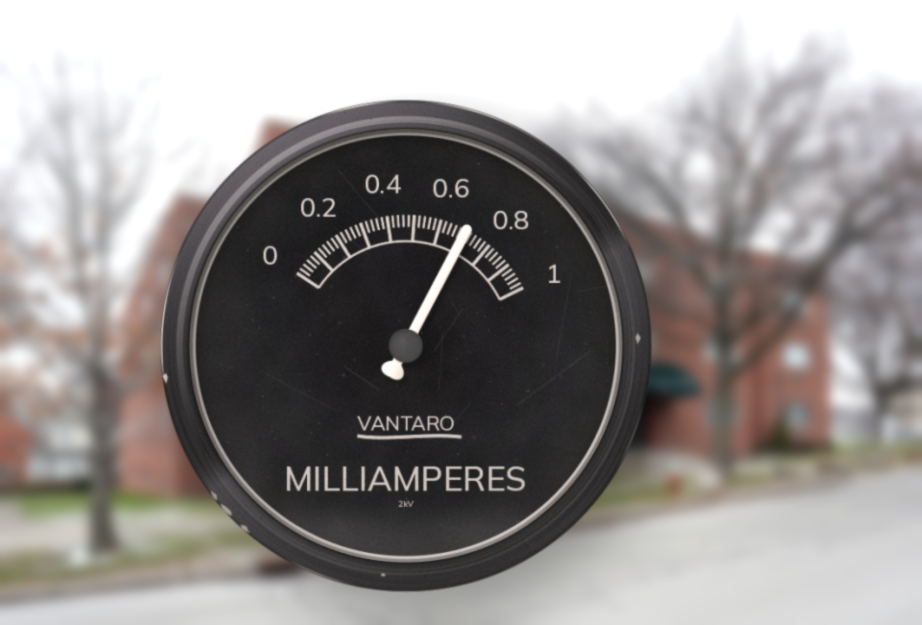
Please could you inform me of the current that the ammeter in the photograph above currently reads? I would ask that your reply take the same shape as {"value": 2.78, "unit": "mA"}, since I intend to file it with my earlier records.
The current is {"value": 0.7, "unit": "mA"}
